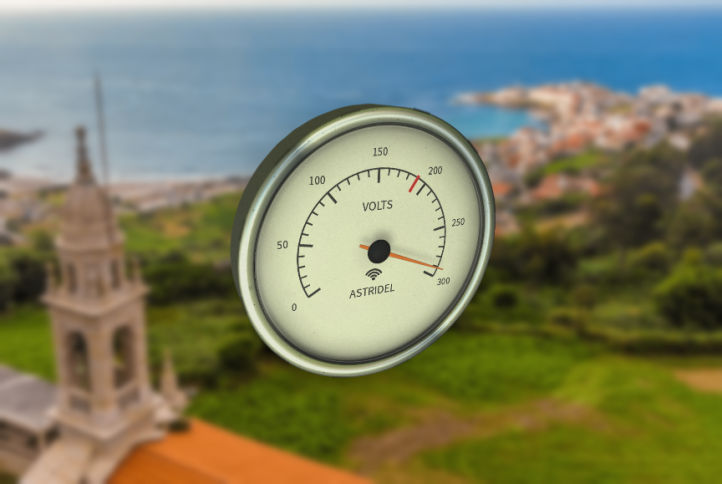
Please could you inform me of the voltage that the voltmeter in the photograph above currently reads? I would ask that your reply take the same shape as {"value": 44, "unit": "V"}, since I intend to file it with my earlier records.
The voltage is {"value": 290, "unit": "V"}
